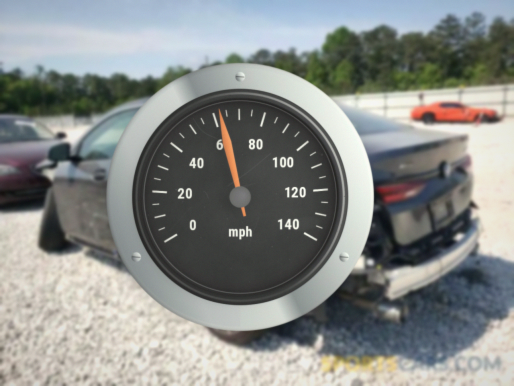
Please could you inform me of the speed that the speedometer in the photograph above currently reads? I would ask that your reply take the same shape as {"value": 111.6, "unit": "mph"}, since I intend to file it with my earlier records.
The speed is {"value": 62.5, "unit": "mph"}
